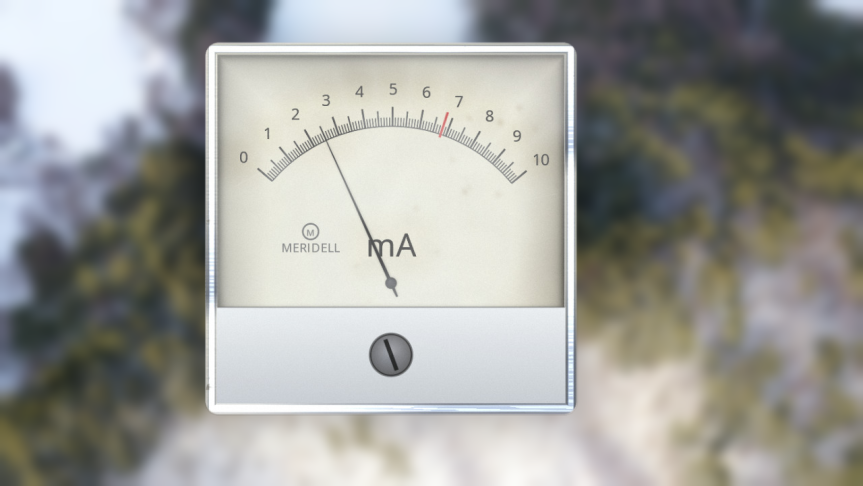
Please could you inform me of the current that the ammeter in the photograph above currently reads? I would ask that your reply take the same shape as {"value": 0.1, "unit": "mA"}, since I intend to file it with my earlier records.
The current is {"value": 2.5, "unit": "mA"}
